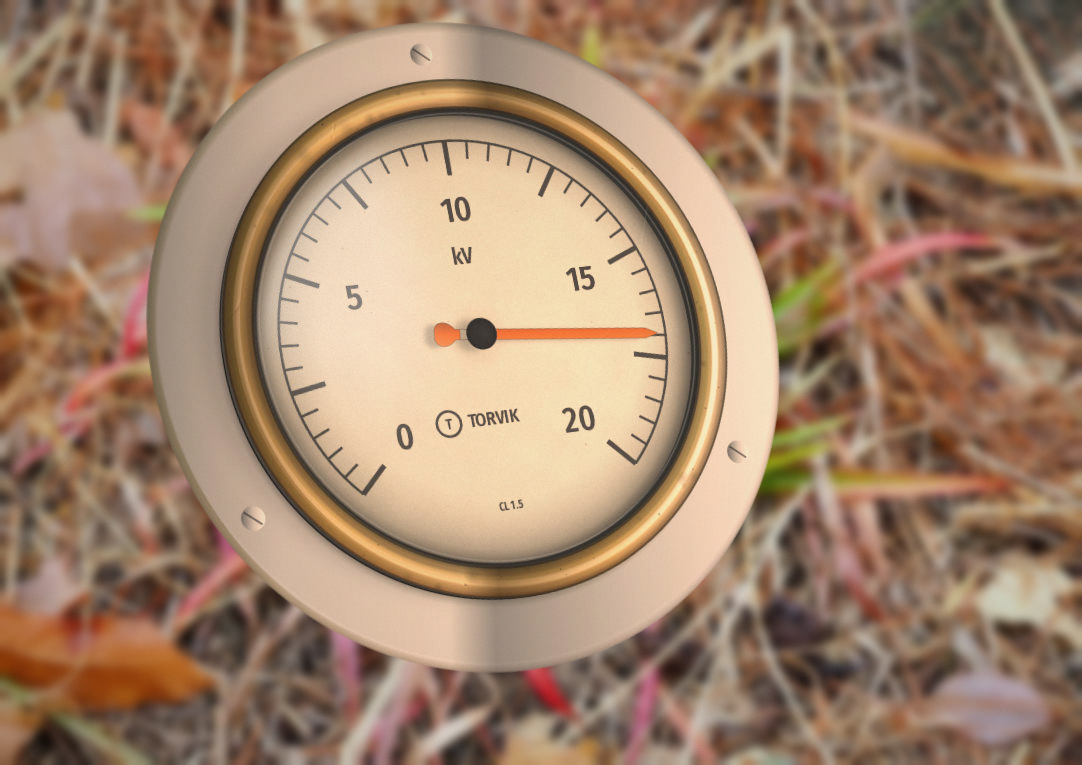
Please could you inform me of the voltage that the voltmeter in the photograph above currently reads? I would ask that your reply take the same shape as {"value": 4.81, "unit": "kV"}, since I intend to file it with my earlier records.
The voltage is {"value": 17, "unit": "kV"}
